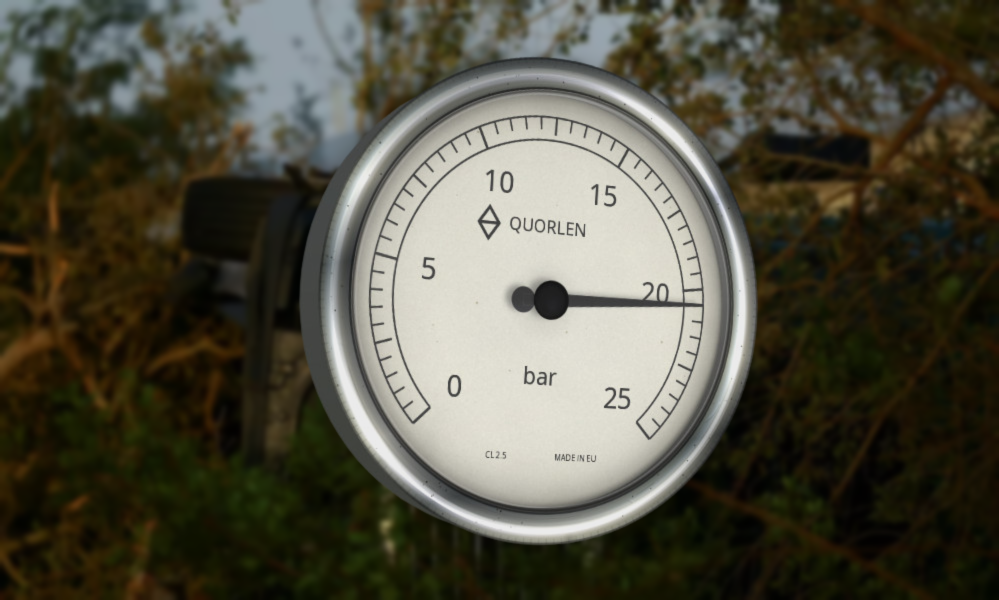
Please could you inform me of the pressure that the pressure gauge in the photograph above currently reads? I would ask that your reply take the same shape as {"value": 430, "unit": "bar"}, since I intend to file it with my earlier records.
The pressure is {"value": 20.5, "unit": "bar"}
